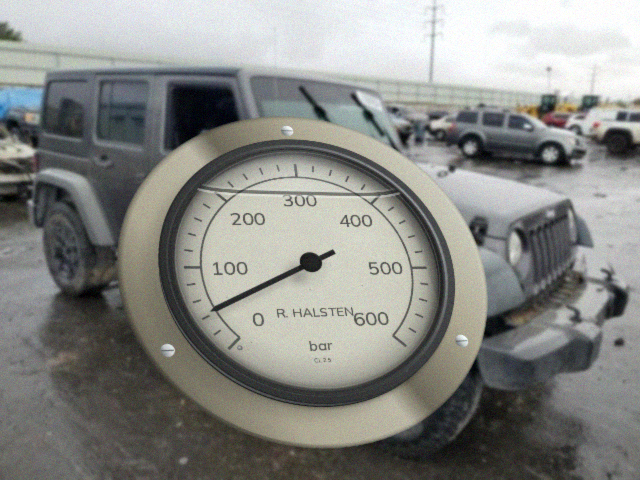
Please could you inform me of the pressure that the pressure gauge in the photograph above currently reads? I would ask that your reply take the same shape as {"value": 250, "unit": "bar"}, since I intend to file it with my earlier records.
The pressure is {"value": 40, "unit": "bar"}
